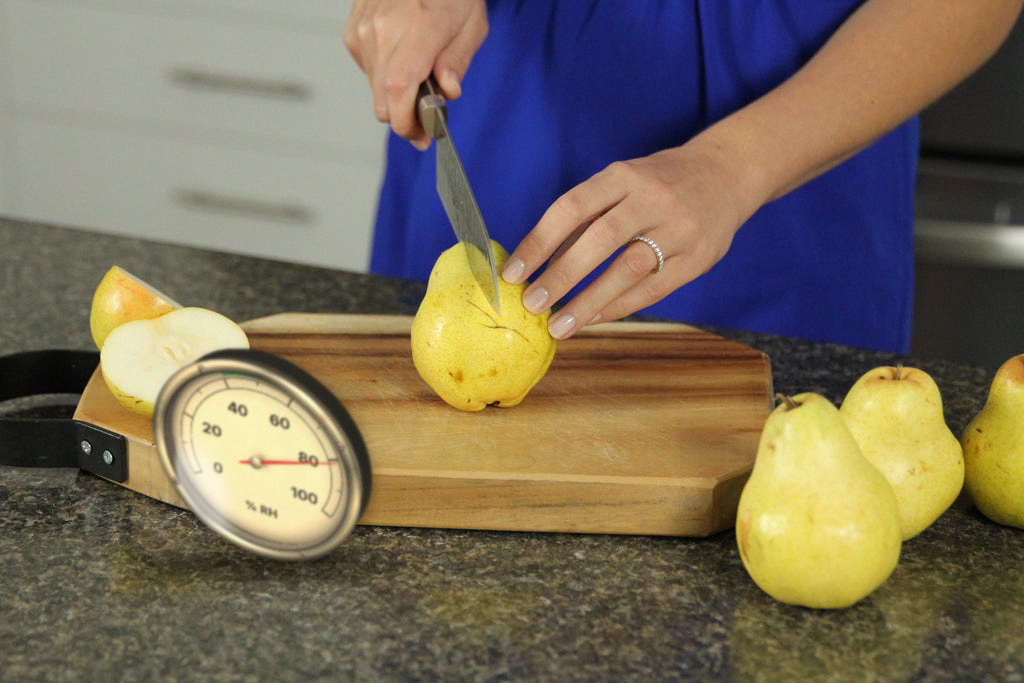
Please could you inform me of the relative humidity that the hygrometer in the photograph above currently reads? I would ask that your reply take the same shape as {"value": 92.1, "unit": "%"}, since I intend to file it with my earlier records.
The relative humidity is {"value": 80, "unit": "%"}
